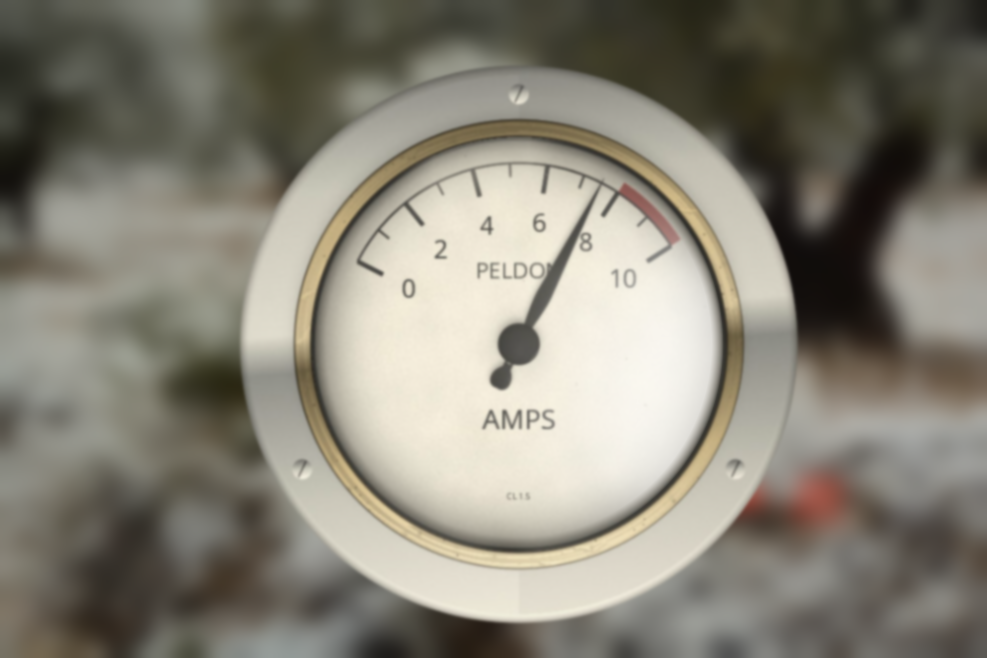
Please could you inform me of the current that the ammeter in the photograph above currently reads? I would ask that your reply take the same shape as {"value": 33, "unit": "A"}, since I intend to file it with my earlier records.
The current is {"value": 7.5, "unit": "A"}
